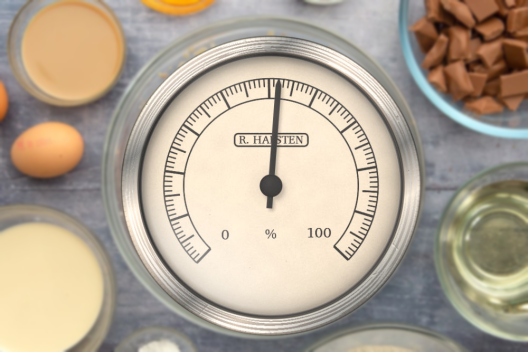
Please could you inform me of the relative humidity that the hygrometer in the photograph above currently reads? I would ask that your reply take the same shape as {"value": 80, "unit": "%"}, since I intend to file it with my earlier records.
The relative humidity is {"value": 52, "unit": "%"}
